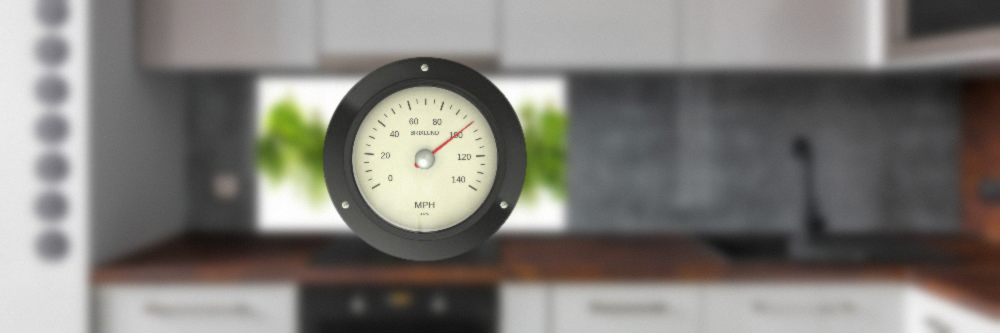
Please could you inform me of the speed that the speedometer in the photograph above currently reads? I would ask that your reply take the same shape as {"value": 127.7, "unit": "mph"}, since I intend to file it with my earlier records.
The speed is {"value": 100, "unit": "mph"}
